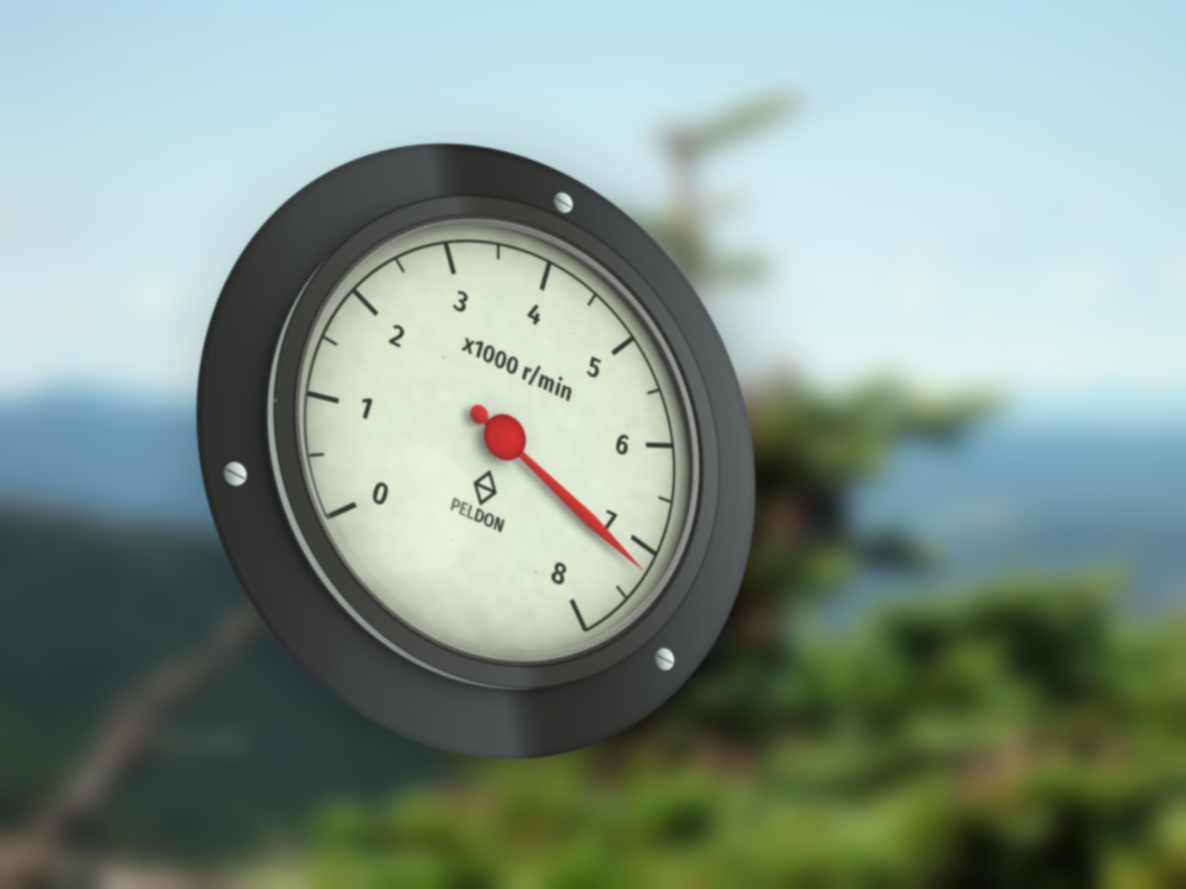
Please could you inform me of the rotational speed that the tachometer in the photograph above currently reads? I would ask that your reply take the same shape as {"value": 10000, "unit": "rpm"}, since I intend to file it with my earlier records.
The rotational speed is {"value": 7250, "unit": "rpm"}
